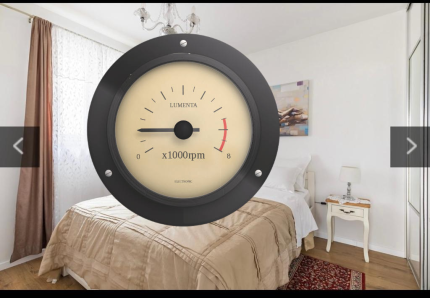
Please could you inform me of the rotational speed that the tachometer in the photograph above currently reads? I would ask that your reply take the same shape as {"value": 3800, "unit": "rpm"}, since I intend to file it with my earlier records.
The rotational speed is {"value": 1000, "unit": "rpm"}
